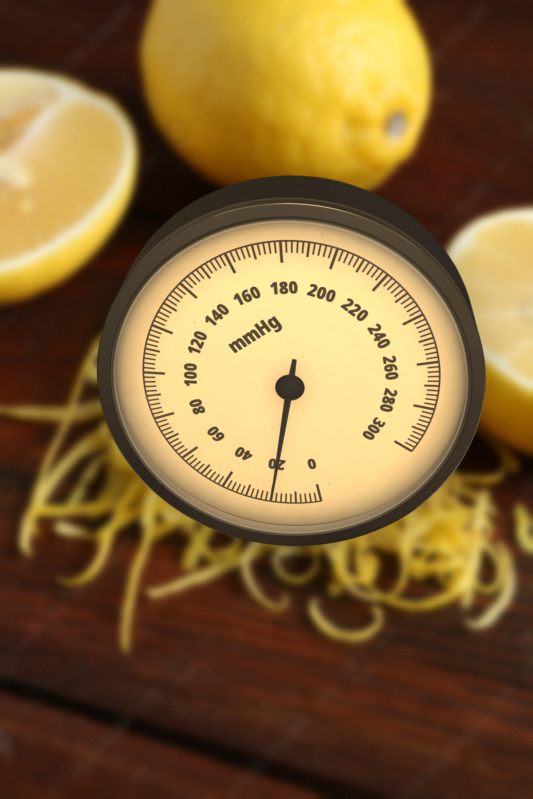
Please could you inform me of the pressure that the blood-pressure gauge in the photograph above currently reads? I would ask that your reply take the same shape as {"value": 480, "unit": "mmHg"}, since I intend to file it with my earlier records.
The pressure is {"value": 20, "unit": "mmHg"}
